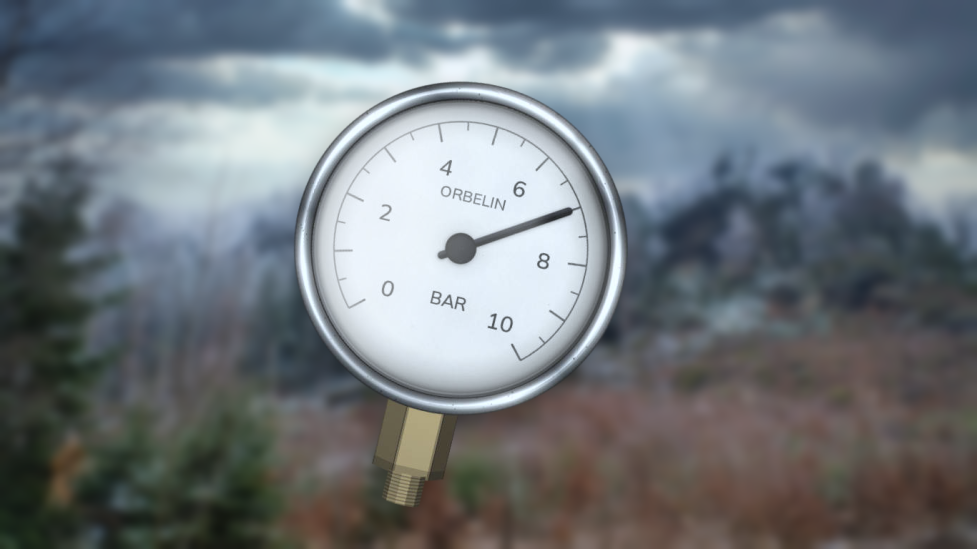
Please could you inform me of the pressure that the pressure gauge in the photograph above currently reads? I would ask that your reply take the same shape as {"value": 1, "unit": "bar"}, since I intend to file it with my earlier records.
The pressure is {"value": 7, "unit": "bar"}
